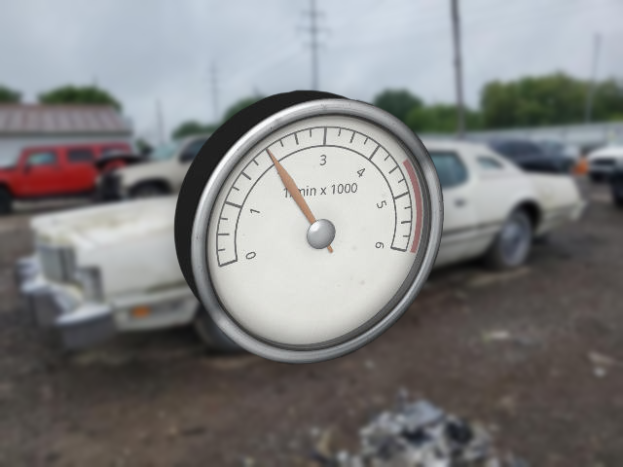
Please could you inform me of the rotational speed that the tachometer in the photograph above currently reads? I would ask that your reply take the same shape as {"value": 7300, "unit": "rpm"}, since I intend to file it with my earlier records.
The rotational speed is {"value": 2000, "unit": "rpm"}
